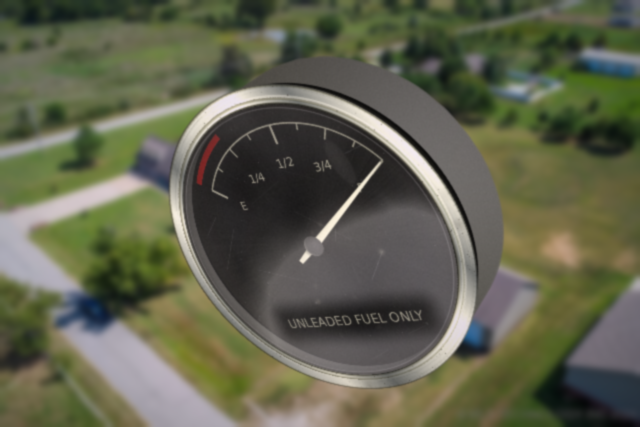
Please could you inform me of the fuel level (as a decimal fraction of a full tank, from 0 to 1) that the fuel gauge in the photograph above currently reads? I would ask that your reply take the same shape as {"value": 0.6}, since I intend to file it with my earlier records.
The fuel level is {"value": 1}
